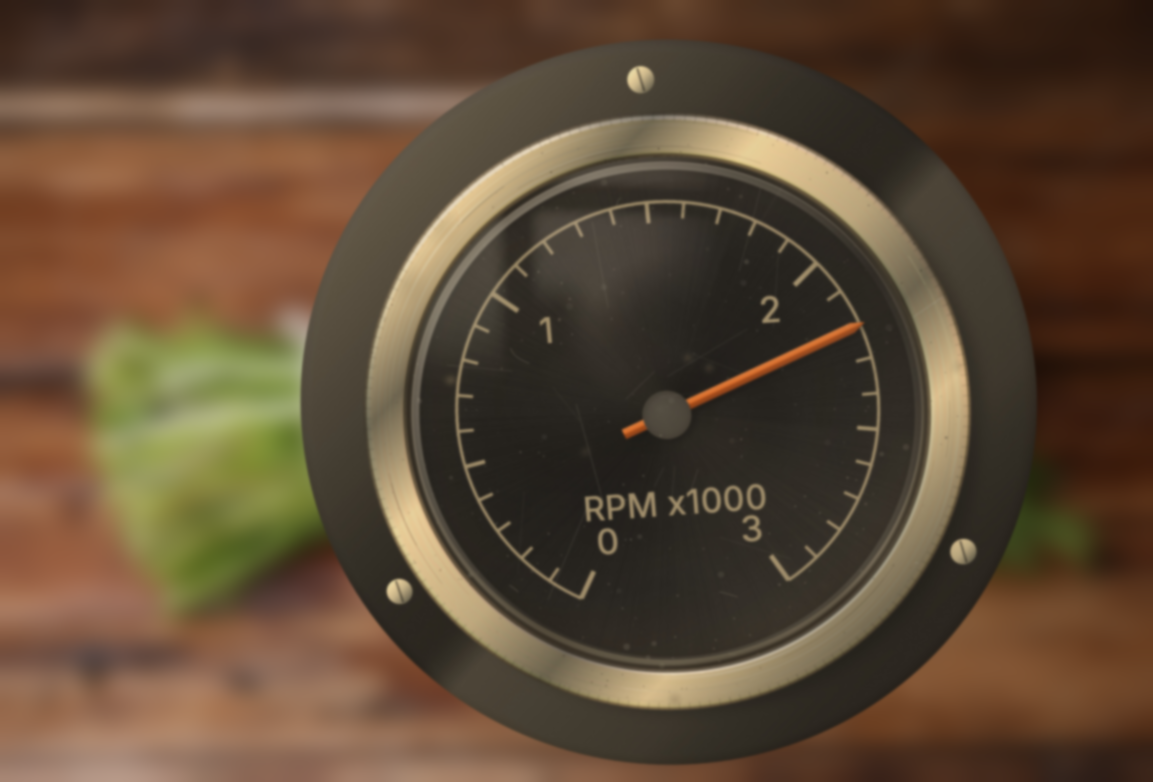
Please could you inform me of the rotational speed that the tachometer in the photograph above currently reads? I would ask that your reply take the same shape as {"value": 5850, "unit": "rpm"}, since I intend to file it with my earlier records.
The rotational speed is {"value": 2200, "unit": "rpm"}
